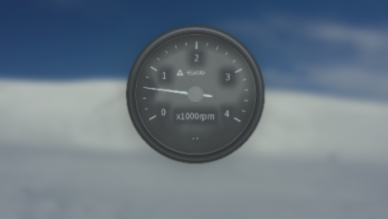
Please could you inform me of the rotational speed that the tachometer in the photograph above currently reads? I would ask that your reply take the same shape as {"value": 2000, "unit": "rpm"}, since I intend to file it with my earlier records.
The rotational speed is {"value": 600, "unit": "rpm"}
